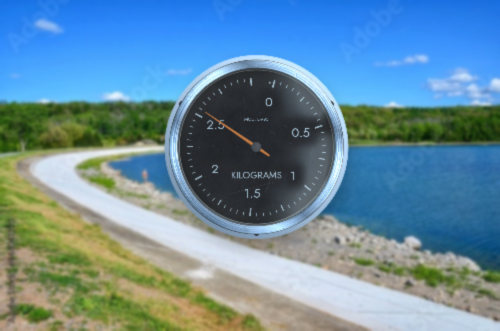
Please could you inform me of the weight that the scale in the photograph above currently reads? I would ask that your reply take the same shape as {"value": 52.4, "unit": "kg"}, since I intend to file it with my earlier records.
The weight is {"value": 2.55, "unit": "kg"}
